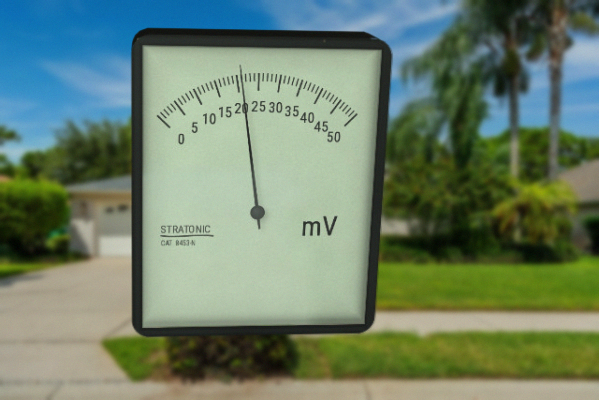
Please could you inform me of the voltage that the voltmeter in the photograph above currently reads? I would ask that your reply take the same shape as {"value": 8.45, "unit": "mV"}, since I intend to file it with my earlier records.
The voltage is {"value": 21, "unit": "mV"}
